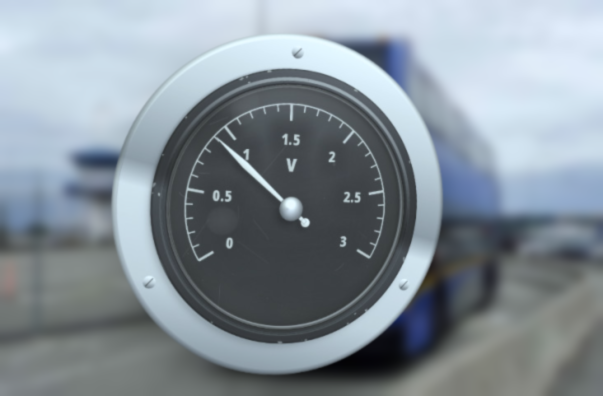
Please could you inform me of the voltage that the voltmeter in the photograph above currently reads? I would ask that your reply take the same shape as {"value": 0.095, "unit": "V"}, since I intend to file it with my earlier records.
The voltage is {"value": 0.9, "unit": "V"}
